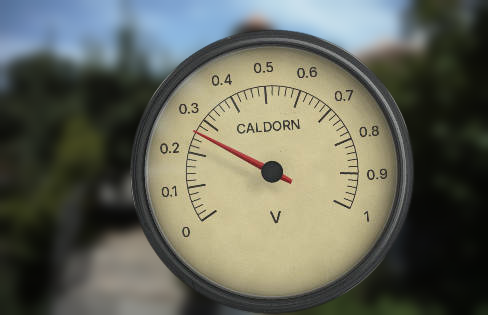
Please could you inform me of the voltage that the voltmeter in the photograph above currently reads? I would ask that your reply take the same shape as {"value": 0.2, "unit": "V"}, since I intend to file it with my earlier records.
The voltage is {"value": 0.26, "unit": "V"}
